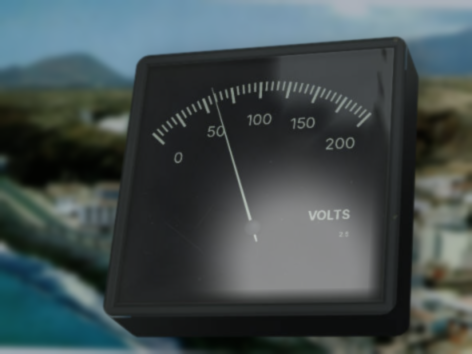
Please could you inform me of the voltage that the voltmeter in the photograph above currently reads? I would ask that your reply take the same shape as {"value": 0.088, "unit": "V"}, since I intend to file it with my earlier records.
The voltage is {"value": 60, "unit": "V"}
